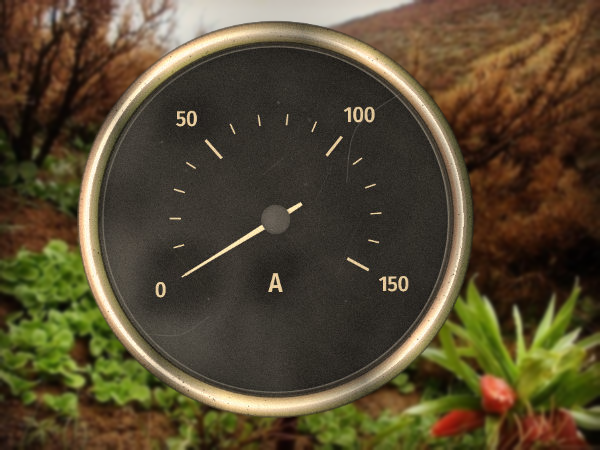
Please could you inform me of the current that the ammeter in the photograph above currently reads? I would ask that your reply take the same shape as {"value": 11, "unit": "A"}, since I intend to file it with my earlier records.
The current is {"value": 0, "unit": "A"}
